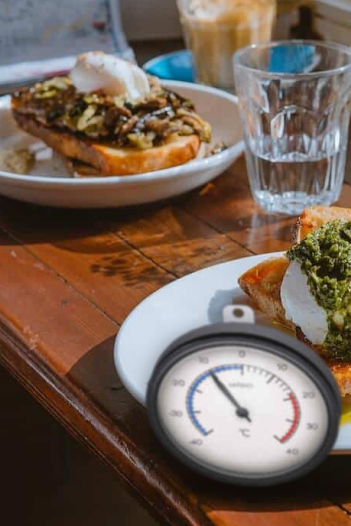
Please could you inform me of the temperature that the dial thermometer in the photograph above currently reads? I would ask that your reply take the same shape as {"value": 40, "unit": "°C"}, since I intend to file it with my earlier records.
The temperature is {"value": -10, "unit": "°C"}
